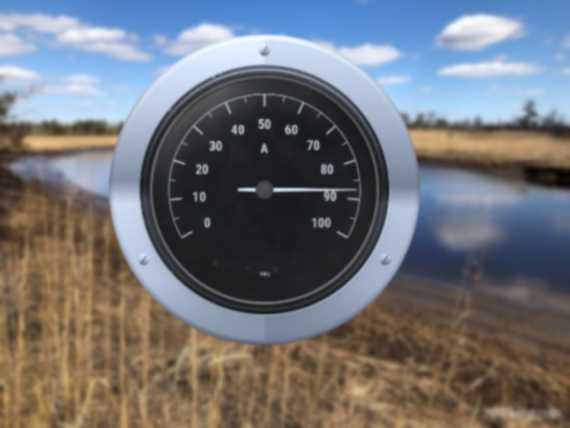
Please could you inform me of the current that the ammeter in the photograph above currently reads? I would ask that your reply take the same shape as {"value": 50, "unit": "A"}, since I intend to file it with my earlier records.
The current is {"value": 87.5, "unit": "A"}
